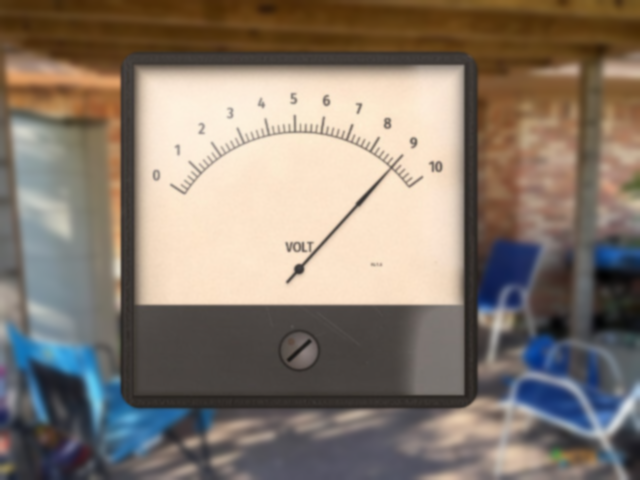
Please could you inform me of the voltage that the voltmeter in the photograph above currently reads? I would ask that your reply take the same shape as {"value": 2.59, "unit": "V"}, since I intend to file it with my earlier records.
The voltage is {"value": 9, "unit": "V"}
